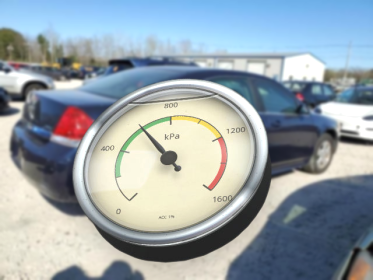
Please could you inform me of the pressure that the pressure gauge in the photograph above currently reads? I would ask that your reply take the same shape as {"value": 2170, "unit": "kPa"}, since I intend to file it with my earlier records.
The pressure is {"value": 600, "unit": "kPa"}
